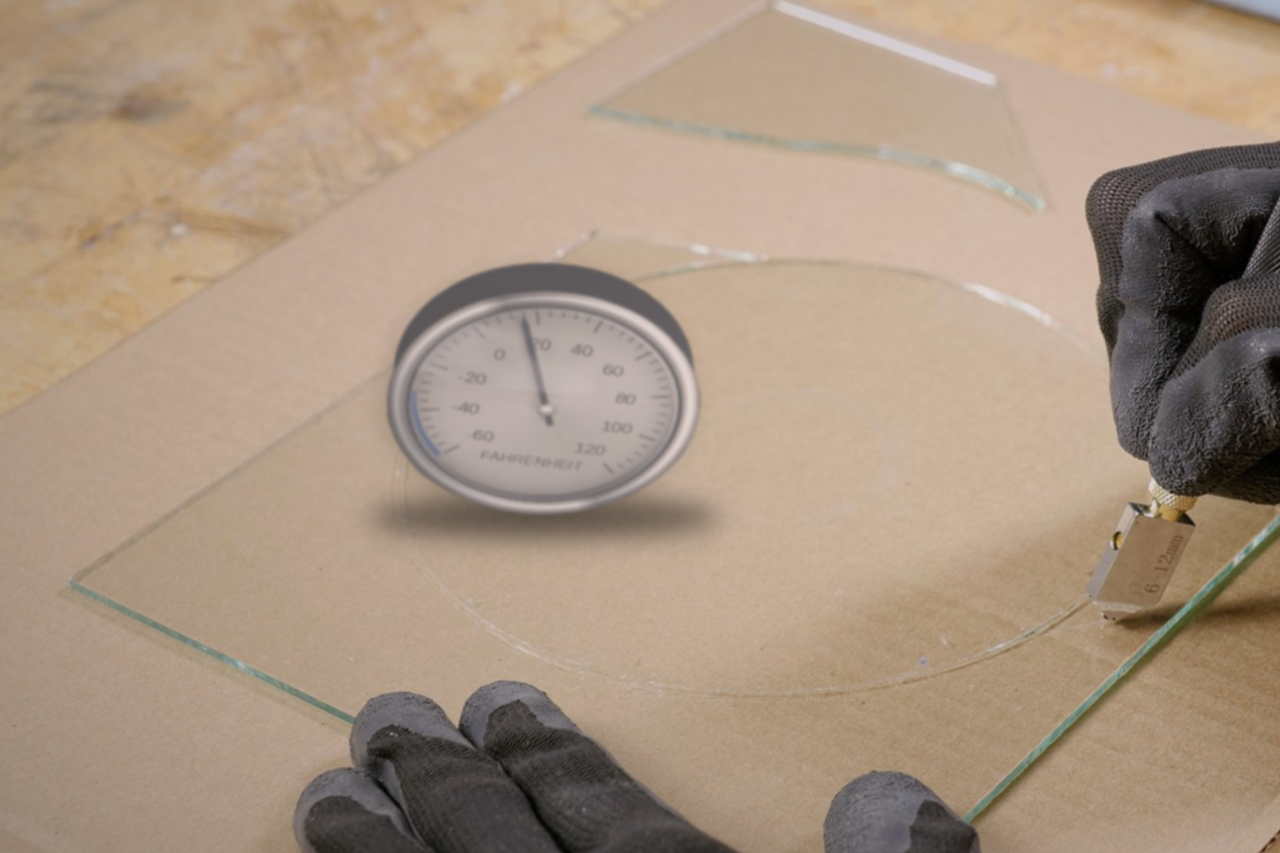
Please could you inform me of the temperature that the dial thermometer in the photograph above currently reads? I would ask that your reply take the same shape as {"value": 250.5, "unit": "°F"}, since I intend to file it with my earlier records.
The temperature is {"value": 16, "unit": "°F"}
